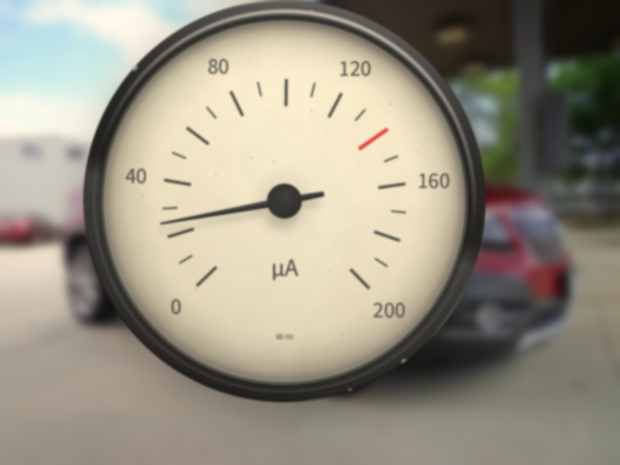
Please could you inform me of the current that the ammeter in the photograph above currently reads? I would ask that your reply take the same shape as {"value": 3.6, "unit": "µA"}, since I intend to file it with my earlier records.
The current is {"value": 25, "unit": "µA"}
